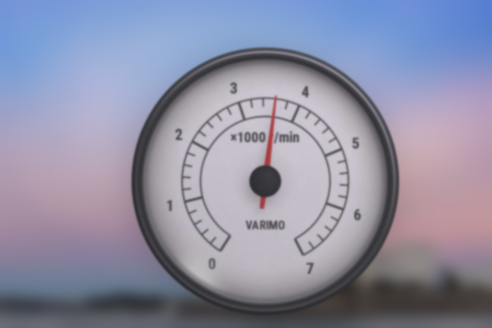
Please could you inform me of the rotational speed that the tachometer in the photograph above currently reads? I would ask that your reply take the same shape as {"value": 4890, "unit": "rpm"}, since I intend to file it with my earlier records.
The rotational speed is {"value": 3600, "unit": "rpm"}
